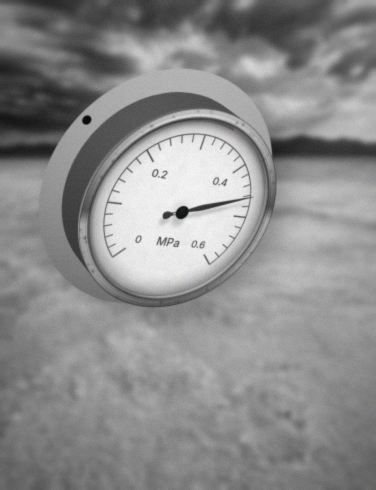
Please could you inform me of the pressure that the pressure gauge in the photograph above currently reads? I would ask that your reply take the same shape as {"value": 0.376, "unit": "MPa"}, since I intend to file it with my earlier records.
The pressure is {"value": 0.46, "unit": "MPa"}
